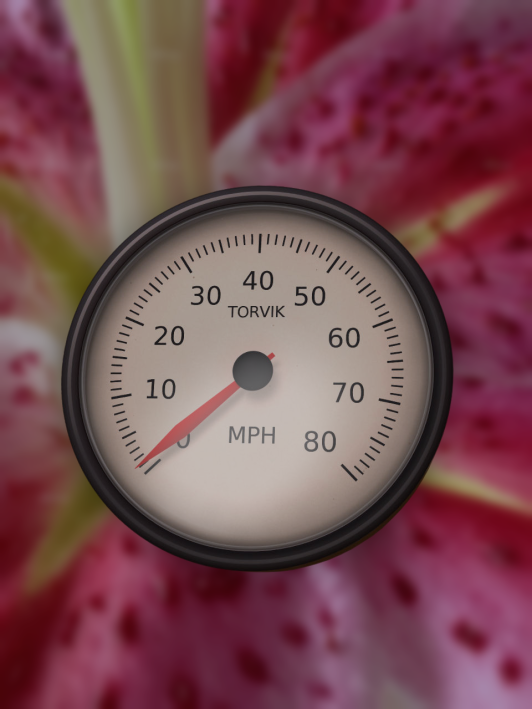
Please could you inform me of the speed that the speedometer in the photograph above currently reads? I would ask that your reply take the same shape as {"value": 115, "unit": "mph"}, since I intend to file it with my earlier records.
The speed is {"value": 1, "unit": "mph"}
